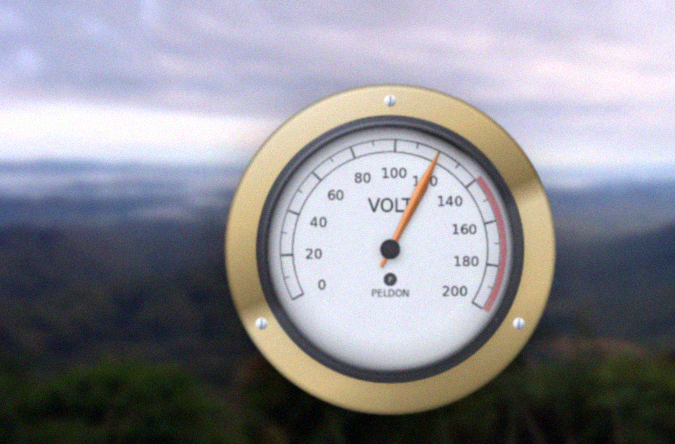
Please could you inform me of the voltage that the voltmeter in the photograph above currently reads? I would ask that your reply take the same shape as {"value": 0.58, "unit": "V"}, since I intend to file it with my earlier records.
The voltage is {"value": 120, "unit": "V"}
